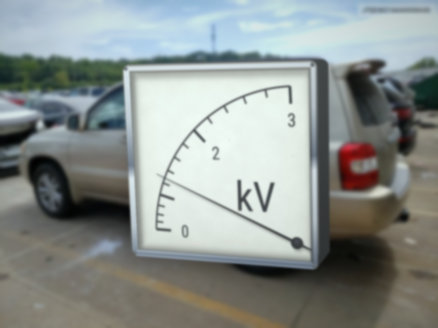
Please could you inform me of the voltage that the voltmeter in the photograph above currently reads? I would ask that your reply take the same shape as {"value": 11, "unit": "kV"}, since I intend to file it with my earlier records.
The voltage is {"value": 1.3, "unit": "kV"}
